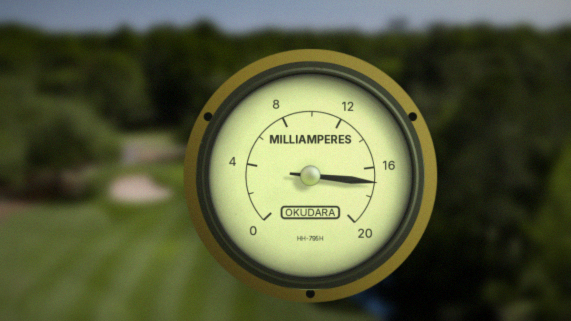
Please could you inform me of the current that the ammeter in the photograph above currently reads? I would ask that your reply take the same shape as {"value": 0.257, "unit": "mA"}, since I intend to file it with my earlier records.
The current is {"value": 17, "unit": "mA"}
